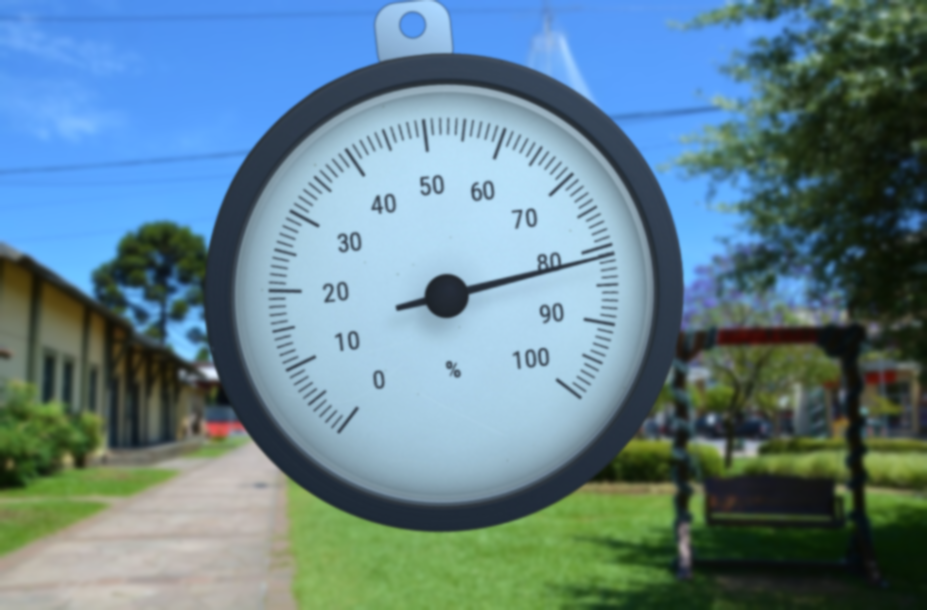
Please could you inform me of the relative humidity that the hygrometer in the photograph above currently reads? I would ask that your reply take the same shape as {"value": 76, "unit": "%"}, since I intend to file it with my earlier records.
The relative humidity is {"value": 81, "unit": "%"}
